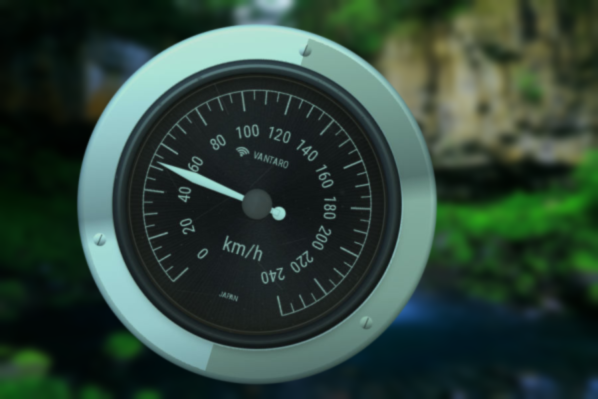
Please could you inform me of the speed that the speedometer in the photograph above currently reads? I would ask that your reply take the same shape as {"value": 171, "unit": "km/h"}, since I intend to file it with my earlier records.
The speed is {"value": 52.5, "unit": "km/h"}
